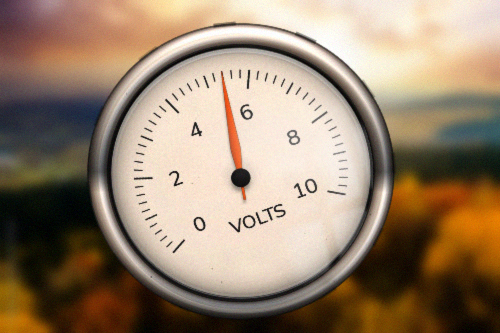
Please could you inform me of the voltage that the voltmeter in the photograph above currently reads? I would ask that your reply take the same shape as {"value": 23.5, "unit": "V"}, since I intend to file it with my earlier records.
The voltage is {"value": 5.4, "unit": "V"}
